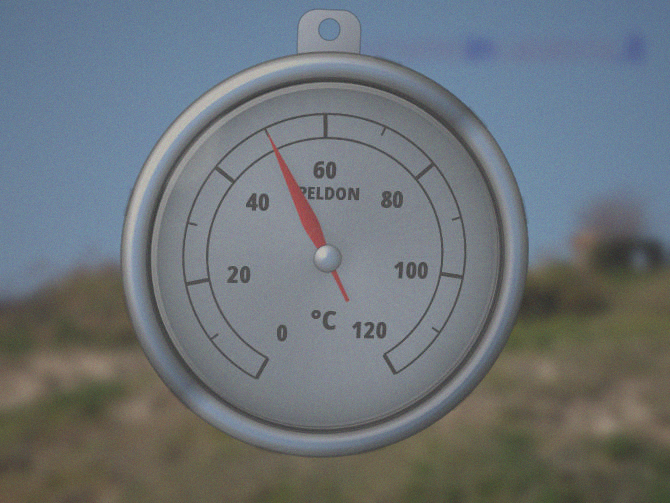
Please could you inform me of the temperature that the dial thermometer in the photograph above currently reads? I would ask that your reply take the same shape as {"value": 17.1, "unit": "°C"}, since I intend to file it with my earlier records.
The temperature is {"value": 50, "unit": "°C"}
